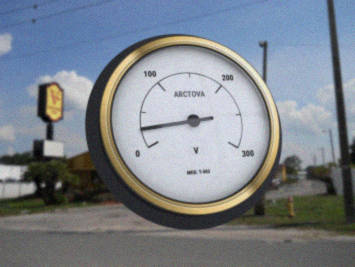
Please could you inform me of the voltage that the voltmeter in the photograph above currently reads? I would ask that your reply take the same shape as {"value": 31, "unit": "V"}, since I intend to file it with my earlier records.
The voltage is {"value": 25, "unit": "V"}
